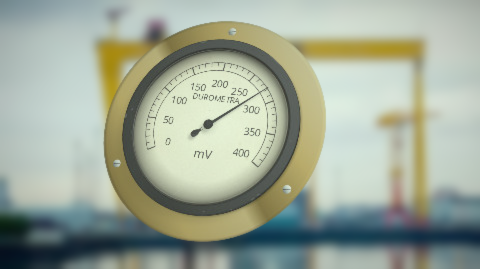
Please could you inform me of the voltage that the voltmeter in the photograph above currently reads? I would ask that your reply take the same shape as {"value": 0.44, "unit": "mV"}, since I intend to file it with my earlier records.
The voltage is {"value": 280, "unit": "mV"}
